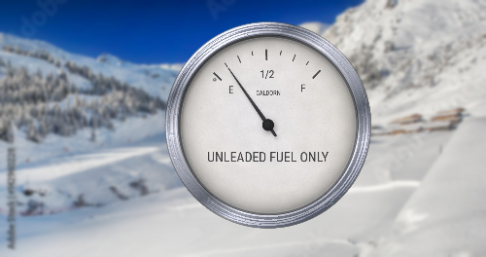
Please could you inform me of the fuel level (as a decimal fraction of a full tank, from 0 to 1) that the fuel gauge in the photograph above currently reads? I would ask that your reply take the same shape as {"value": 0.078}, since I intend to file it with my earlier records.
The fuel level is {"value": 0.125}
